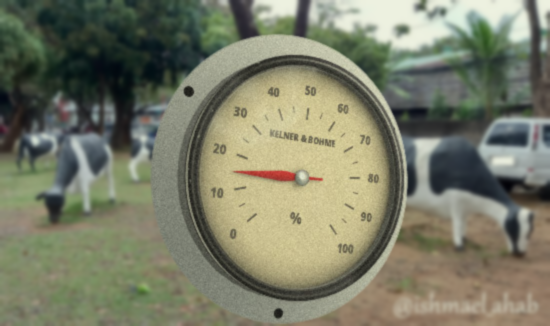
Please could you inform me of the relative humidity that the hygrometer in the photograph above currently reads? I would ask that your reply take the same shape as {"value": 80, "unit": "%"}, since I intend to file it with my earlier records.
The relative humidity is {"value": 15, "unit": "%"}
